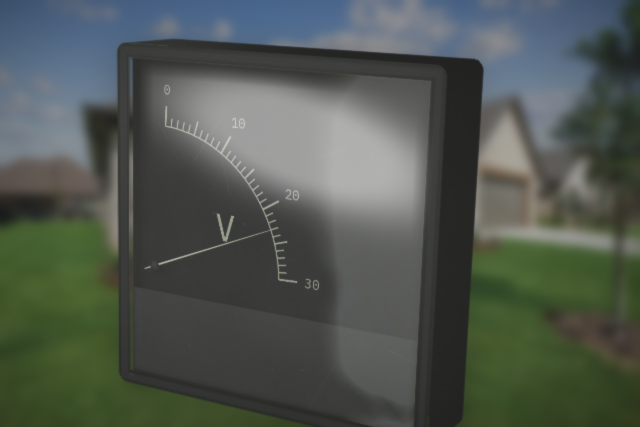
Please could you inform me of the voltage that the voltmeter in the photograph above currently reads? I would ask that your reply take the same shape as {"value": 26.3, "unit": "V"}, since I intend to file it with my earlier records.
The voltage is {"value": 23, "unit": "V"}
